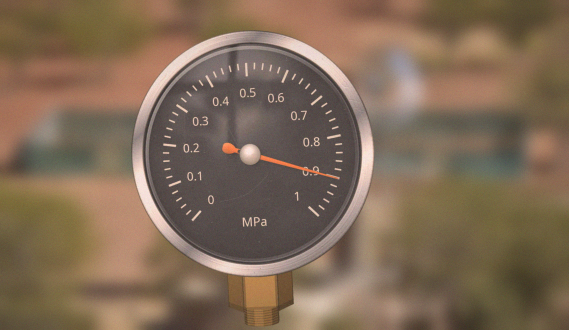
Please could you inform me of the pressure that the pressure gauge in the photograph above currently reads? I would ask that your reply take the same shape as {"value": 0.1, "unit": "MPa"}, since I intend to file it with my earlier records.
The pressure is {"value": 0.9, "unit": "MPa"}
